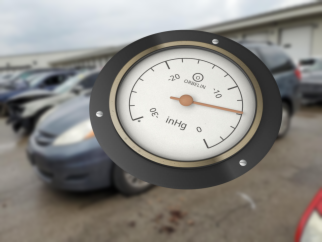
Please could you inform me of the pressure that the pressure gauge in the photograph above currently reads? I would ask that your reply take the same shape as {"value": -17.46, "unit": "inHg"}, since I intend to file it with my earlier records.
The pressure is {"value": -6, "unit": "inHg"}
